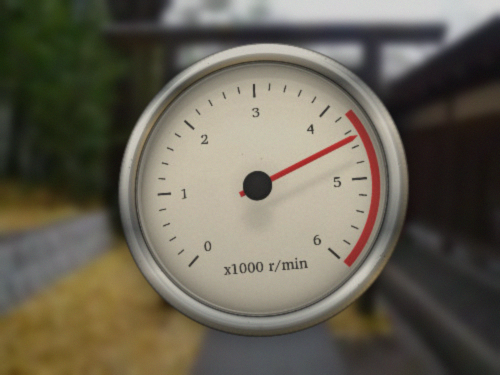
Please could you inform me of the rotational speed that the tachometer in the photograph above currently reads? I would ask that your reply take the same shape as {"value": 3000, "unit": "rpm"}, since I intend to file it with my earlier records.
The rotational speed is {"value": 4500, "unit": "rpm"}
